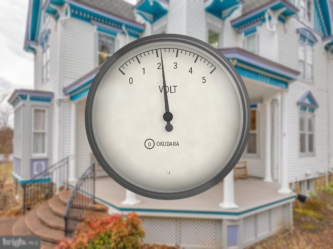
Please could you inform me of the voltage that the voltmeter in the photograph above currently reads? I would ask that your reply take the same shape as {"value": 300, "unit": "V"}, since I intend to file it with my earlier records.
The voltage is {"value": 2.2, "unit": "V"}
